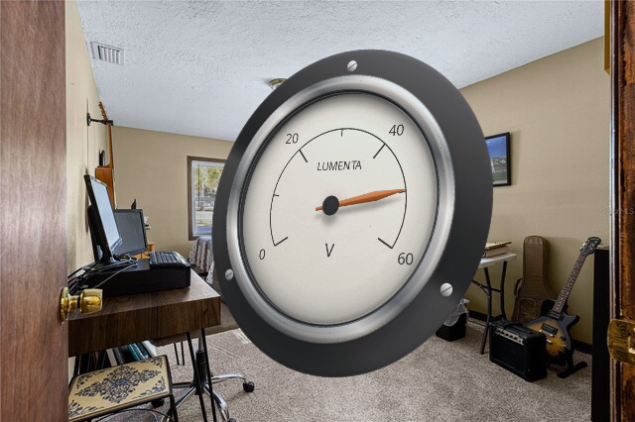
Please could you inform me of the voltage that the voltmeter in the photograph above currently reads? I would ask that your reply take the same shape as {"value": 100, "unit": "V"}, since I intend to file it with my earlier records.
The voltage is {"value": 50, "unit": "V"}
